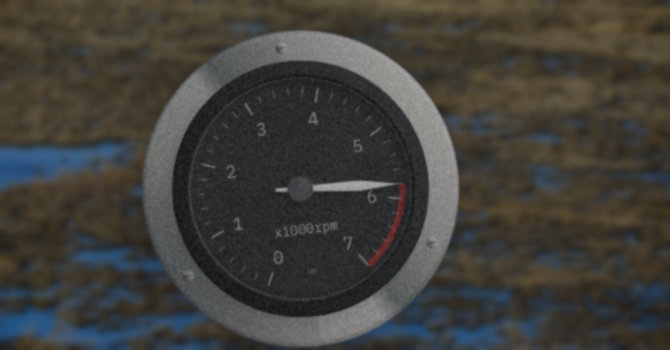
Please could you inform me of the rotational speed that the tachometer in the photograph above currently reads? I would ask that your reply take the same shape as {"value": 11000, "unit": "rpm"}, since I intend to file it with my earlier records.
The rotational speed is {"value": 5800, "unit": "rpm"}
